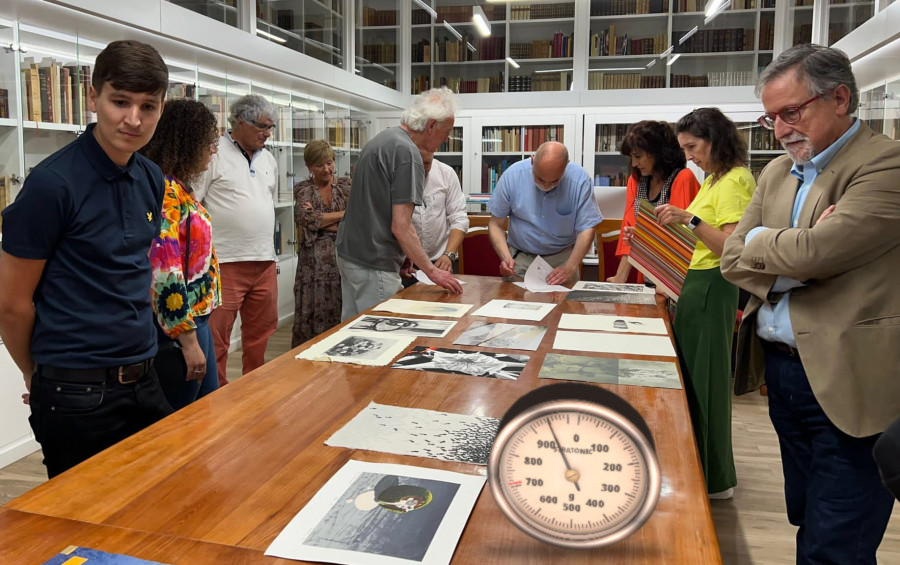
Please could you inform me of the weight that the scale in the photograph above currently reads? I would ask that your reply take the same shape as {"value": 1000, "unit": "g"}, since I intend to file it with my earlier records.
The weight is {"value": 950, "unit": "g"}
